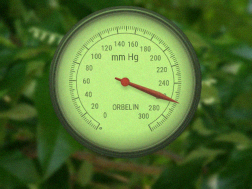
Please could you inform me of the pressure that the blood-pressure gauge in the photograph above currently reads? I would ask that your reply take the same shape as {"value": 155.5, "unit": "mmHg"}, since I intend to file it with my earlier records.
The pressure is {"value": 260, "unit": "mmHg"}
